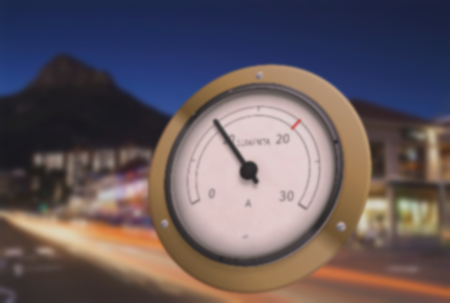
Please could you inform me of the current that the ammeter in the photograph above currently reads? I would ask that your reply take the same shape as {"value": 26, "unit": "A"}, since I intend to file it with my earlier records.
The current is {"value": 10, "unit": "A"}
